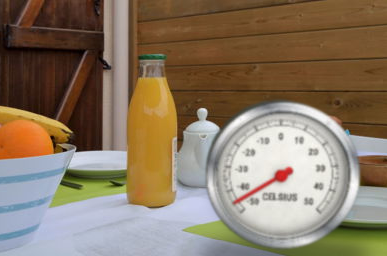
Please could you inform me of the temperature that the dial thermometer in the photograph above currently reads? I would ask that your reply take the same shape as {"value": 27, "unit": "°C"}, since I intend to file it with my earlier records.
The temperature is {"value": -45, "unit": "°C"}
